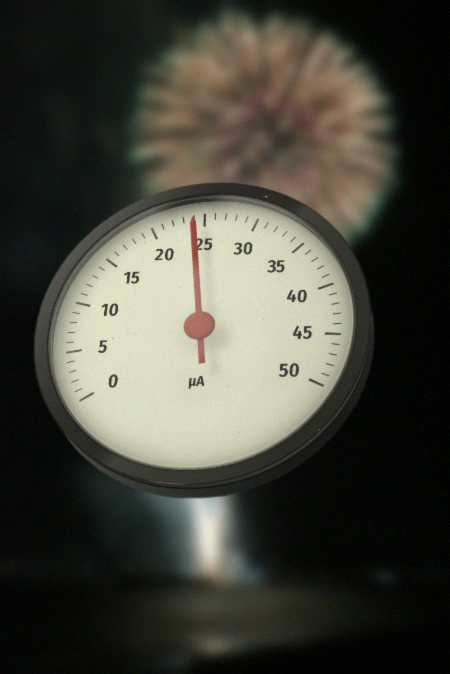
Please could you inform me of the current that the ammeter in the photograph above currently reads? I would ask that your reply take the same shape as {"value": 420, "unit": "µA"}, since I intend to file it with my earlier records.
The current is {"value": 24, "unit": "µA"}
